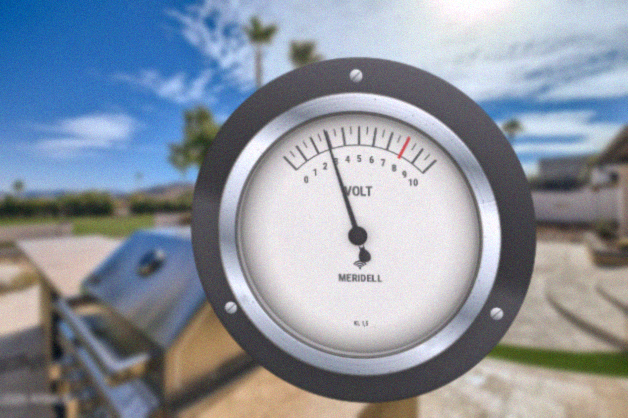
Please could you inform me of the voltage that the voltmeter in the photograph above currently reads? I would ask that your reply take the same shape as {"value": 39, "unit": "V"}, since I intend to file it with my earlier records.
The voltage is {"value": 3, "unit": "V"}
